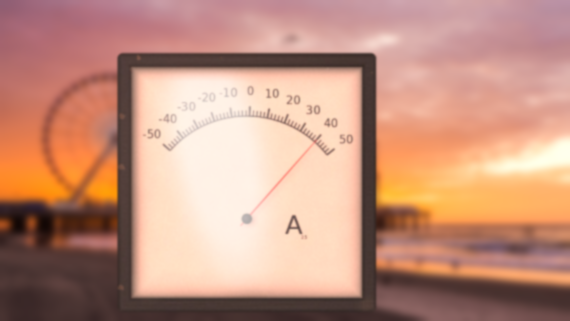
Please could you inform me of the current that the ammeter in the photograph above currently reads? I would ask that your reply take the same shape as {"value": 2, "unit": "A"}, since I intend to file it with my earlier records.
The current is {"value": 40, "unit": "A"}
